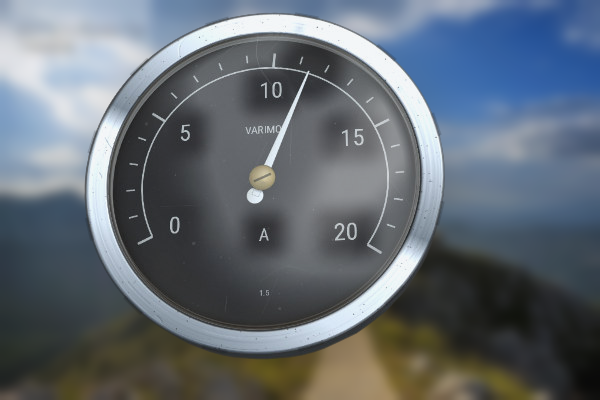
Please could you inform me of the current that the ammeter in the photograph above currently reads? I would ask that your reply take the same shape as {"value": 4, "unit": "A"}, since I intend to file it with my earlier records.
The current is {"value": 11.5, "unit": "A"}
